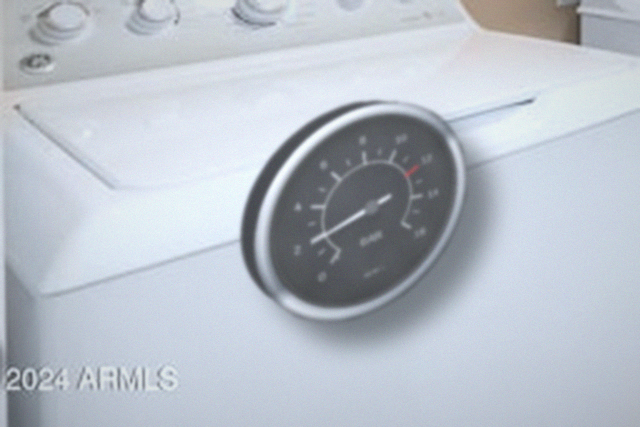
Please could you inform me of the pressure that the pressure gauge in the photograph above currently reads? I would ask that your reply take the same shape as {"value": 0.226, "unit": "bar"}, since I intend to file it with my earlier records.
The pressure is {"value": 2, "unit": "bar"}
